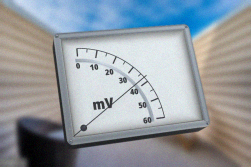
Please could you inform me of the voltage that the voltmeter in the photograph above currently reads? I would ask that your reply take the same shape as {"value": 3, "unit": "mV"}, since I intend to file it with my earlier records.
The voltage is {"value": 37.5, "unit": "mV"}
